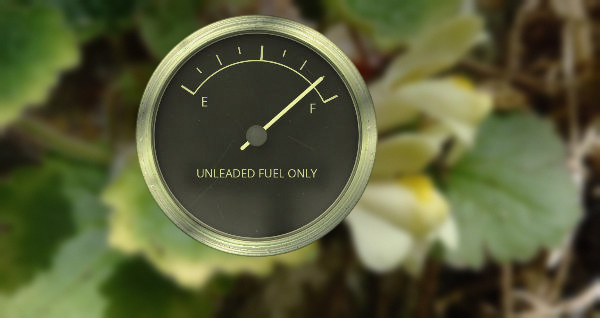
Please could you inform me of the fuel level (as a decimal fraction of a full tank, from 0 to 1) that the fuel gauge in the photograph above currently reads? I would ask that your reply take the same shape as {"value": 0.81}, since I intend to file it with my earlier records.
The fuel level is {"value": 0.875}
